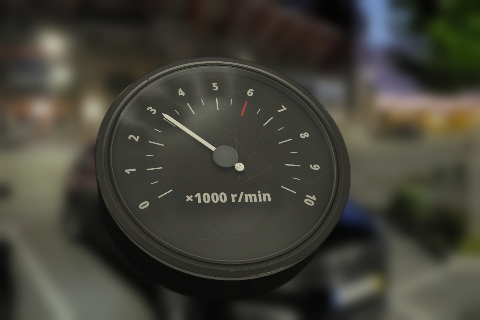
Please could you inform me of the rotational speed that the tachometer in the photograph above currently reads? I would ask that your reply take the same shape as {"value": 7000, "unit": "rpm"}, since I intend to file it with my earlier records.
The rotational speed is {"value": 3000, "unit": "rpm"}
